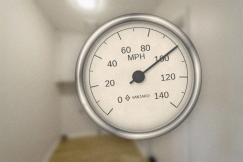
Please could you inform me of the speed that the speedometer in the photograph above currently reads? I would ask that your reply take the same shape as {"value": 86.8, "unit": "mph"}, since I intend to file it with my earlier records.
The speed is {"value": 100, "unit": "mph"}
